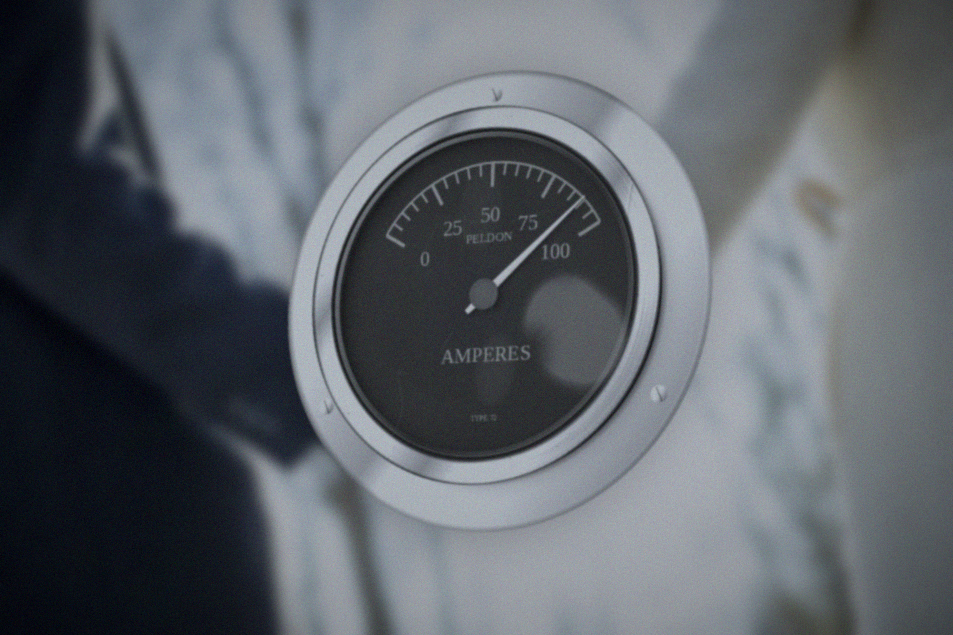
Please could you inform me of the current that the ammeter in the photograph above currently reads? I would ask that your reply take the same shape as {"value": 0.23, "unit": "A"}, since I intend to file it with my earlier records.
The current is {"value": 90, "unit": "A"}
